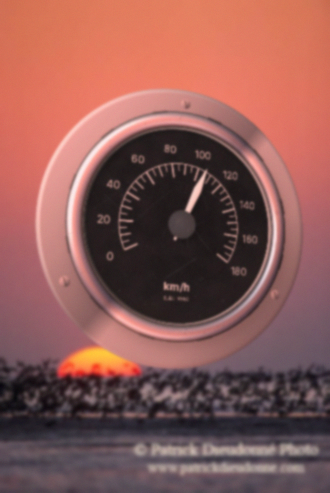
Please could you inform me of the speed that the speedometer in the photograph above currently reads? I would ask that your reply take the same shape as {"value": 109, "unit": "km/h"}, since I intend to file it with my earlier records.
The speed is {"value": 105, "unit": "km/h"}
